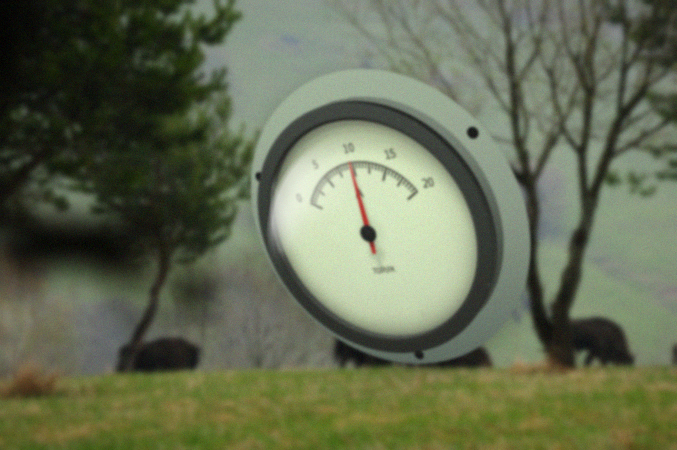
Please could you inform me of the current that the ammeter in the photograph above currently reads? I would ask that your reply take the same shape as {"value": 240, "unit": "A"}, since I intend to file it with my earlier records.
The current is {"value": 10, "unit": "A"}
